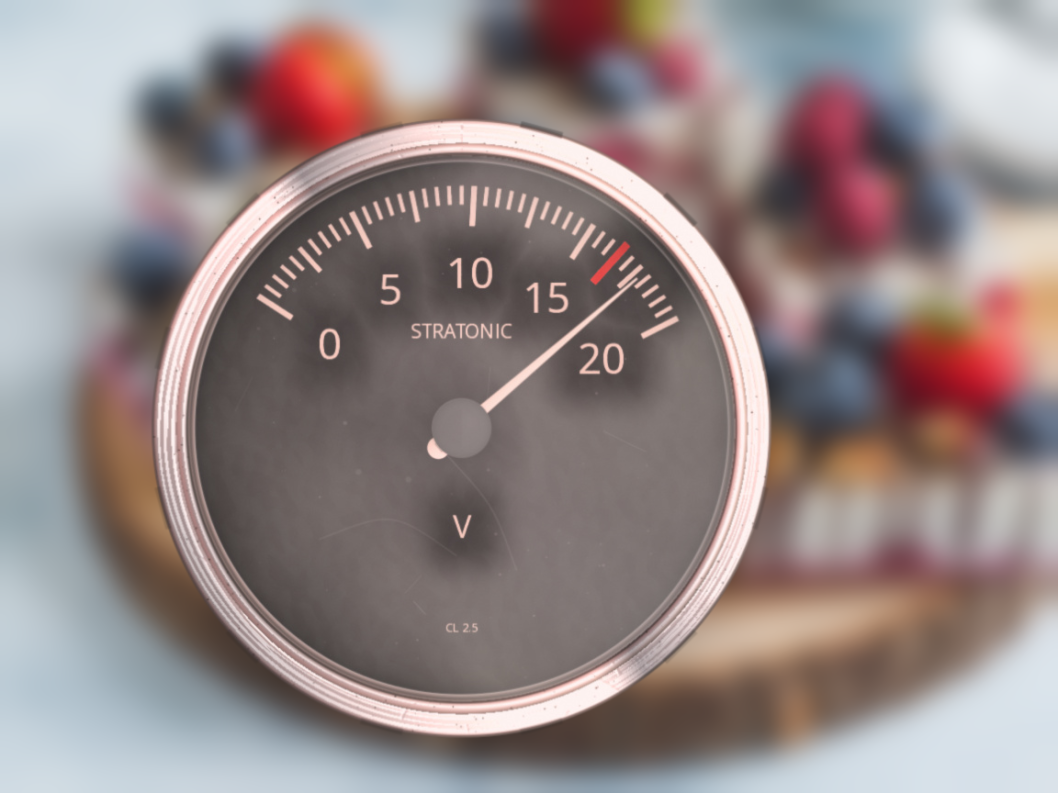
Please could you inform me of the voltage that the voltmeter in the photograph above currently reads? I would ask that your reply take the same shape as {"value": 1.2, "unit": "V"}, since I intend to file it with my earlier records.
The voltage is {"value": 17.75, "unit": "V"}
